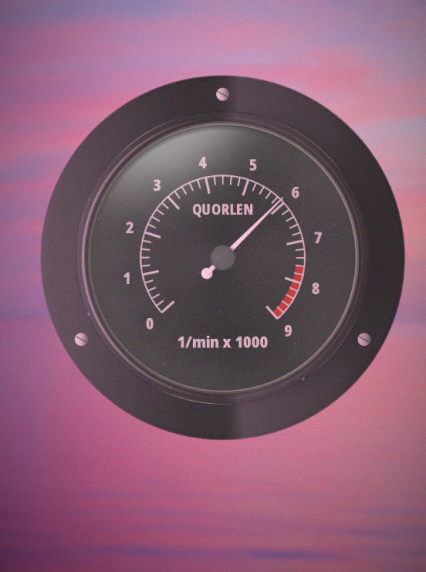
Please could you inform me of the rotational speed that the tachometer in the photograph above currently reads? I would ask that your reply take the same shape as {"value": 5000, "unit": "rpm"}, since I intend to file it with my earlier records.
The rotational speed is {"value": 5900, "unit": "rpm"}
